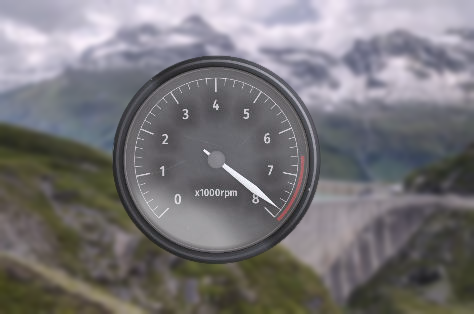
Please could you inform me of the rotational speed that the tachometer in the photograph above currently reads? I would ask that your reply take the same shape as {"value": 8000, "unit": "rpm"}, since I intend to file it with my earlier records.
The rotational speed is {"value": 7800, "unit": "rpm"}
